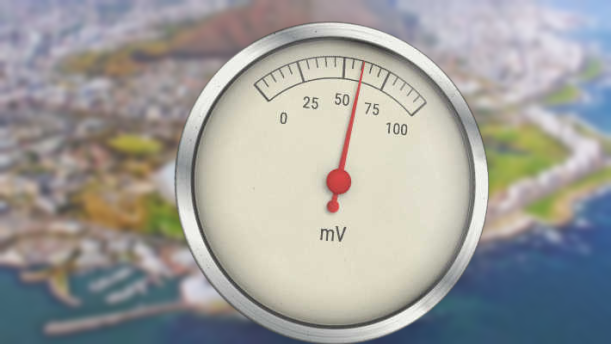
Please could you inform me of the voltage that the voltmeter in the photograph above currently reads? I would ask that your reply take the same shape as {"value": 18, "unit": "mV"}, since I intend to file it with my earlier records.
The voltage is {"value": 60, "unit": "mV"}
